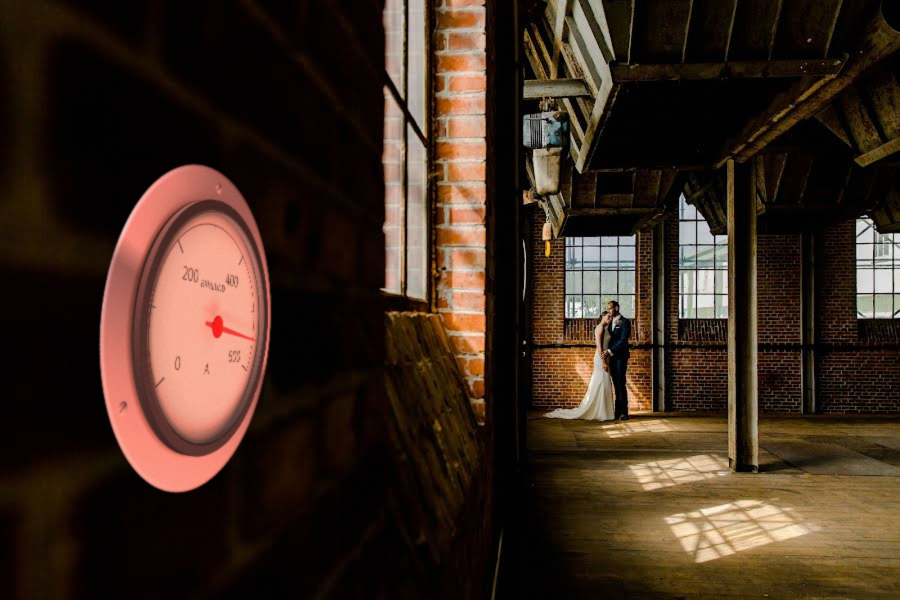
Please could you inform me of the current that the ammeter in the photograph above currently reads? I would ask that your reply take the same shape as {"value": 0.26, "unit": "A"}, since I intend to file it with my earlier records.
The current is {"value": 550, "unit": "A"}
